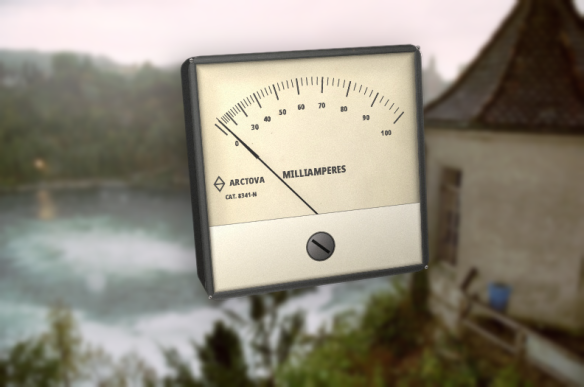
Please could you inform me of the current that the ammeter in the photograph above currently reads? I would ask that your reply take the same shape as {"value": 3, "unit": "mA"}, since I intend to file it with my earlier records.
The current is {"value": 10, "unit": "mA"}
